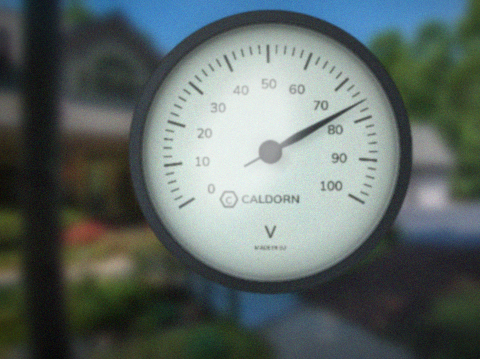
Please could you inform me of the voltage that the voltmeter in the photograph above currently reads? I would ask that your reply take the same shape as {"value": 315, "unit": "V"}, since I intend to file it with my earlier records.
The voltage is {"value": 76, "unit": "V"}
